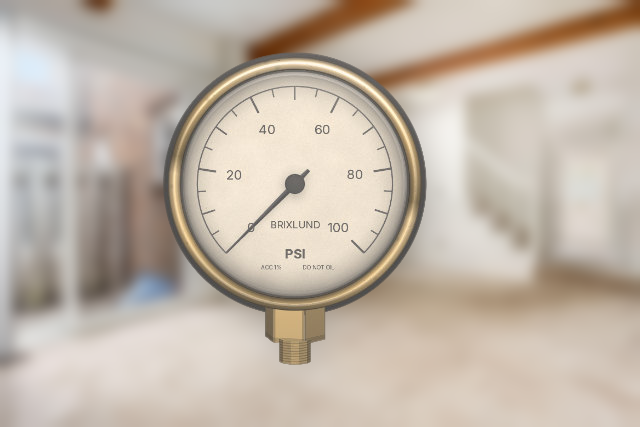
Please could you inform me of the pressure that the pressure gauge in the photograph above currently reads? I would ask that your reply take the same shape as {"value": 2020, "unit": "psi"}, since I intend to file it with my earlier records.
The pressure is {"value": 0, "unit": "psi"}
